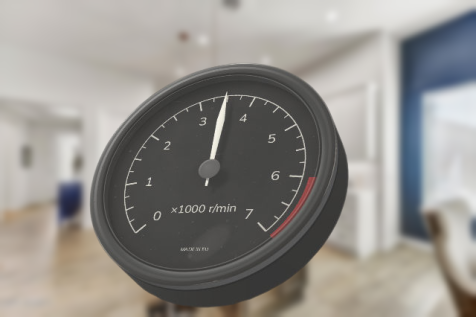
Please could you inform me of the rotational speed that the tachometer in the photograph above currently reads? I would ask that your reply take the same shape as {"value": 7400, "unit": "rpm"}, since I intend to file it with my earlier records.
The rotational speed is {"value": 3500, "unit": "rpm"}
